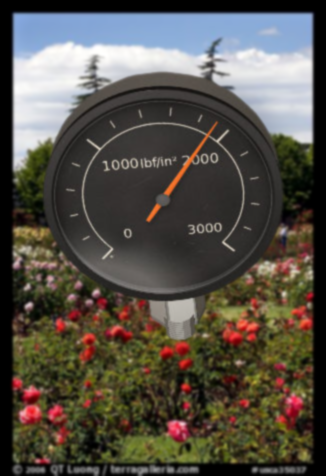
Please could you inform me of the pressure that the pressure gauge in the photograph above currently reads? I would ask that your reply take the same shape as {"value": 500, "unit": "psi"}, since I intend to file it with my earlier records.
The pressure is {"value": 1900, "unit": "psi"}
